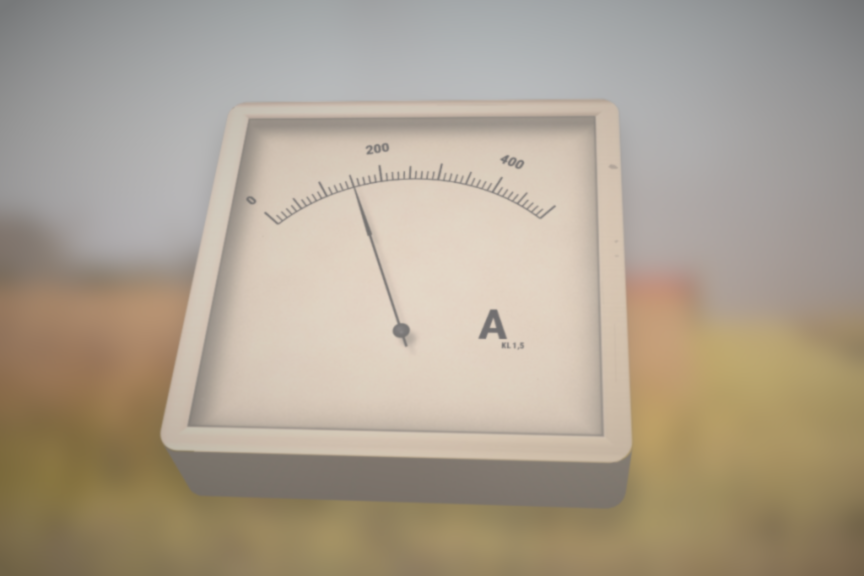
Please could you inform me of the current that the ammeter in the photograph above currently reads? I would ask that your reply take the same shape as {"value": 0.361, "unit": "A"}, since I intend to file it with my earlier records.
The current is {"value": 150, "unit": "A"}
